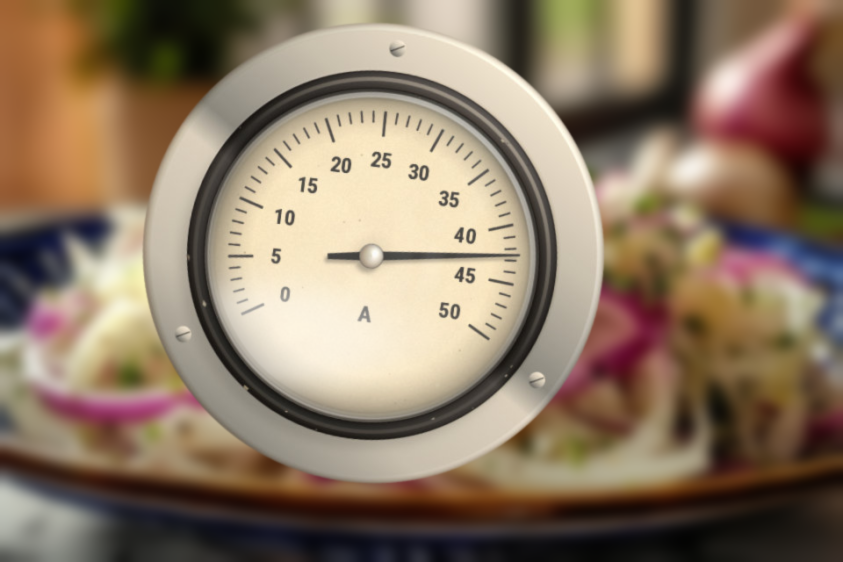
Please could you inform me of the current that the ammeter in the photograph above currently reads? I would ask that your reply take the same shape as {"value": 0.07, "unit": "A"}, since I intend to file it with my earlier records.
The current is {"value": 42.5, "unit": "A"}
